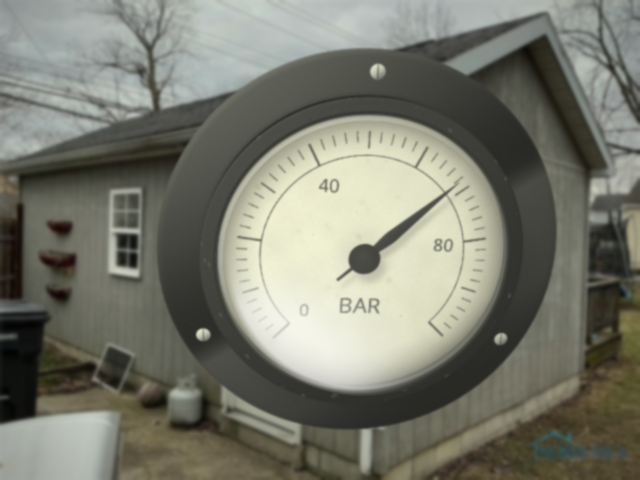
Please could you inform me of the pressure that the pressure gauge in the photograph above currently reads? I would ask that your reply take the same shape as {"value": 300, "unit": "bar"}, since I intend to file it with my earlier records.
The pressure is {"value": 68, "unit": "bar"}
